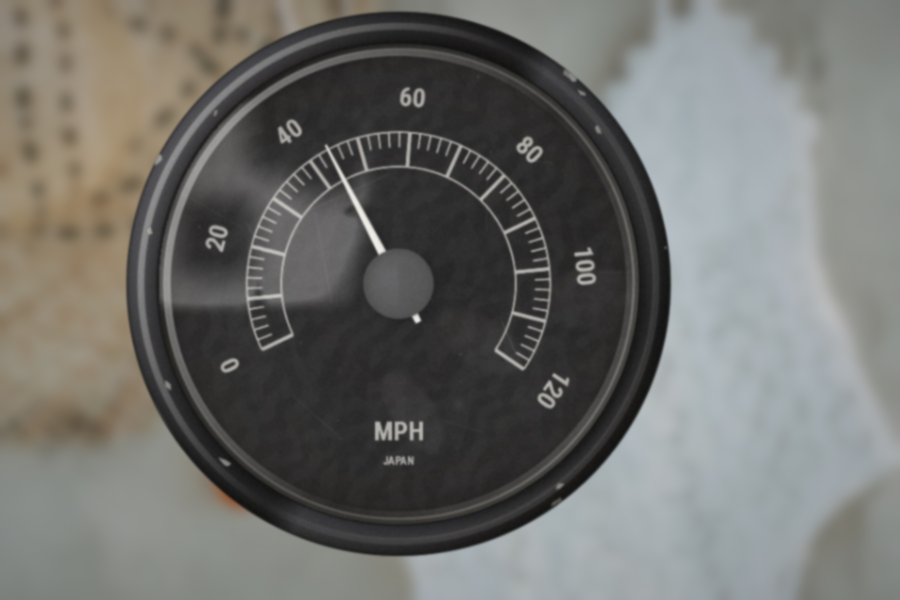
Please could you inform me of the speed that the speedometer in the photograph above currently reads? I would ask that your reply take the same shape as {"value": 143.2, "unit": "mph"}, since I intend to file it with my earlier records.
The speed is {"value": 44, "unit": "mph"}
